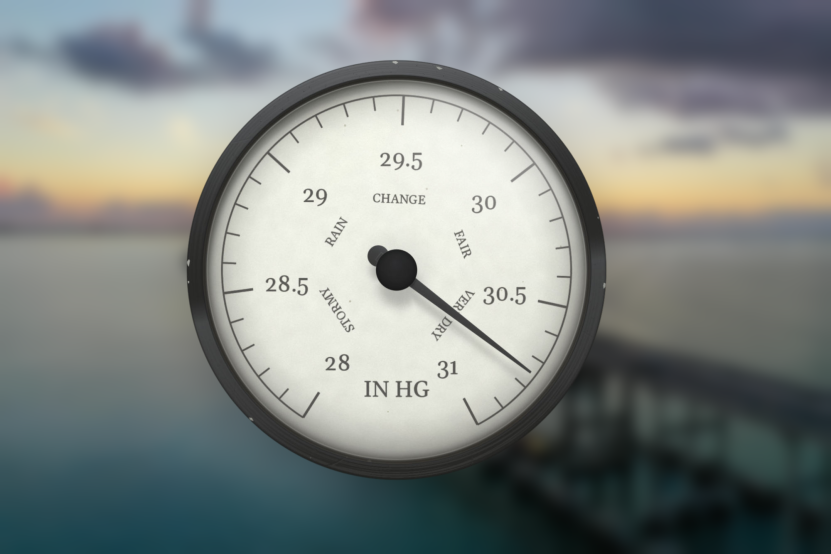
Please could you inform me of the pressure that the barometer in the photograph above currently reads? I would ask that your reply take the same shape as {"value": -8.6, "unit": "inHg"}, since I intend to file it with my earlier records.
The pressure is {"value": 30.75, "unit": "inHg"}
